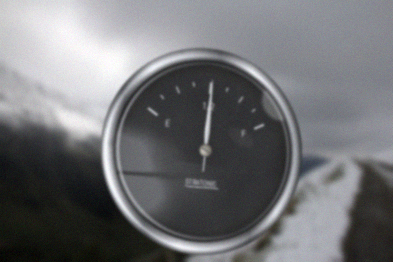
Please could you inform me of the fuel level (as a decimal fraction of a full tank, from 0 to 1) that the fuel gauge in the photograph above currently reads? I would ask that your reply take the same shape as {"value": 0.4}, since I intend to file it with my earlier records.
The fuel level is {"value": 0.5}
